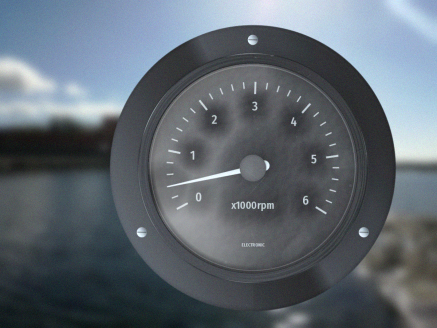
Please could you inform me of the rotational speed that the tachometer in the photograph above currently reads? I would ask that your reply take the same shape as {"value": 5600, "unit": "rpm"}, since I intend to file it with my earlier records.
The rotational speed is {"value": 400, "unit": "rpm"}
